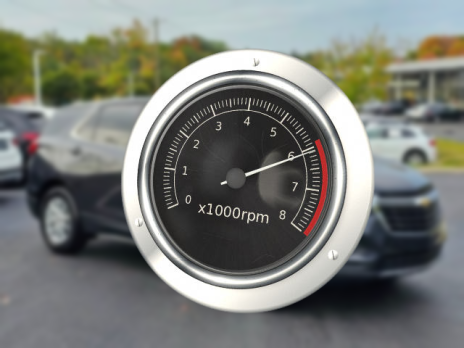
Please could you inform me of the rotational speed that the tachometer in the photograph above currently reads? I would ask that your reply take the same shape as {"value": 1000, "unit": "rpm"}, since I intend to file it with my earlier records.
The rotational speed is {"value": 6100, "unit": "rpm"}
